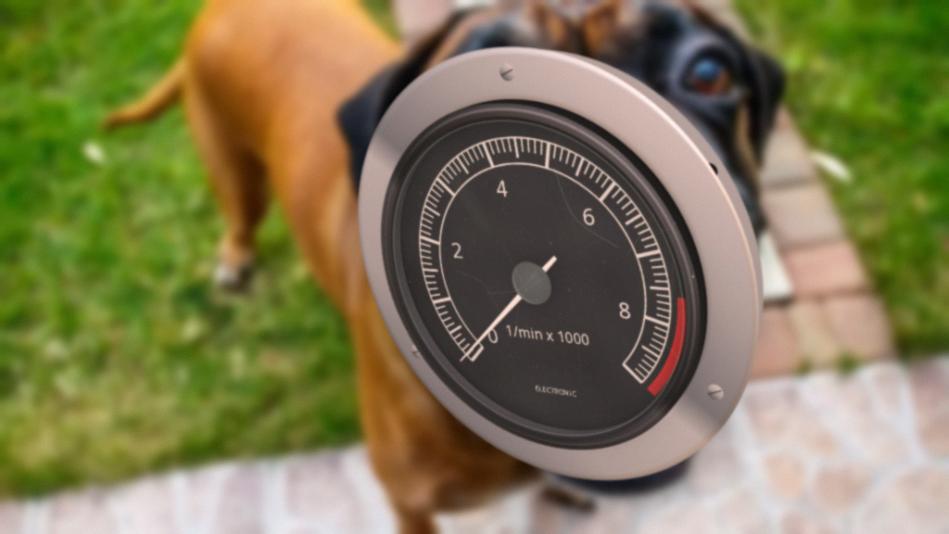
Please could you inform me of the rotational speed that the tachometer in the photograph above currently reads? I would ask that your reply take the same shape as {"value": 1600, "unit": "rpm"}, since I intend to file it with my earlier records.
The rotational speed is {"value": 100, "unit": "rpm"}
